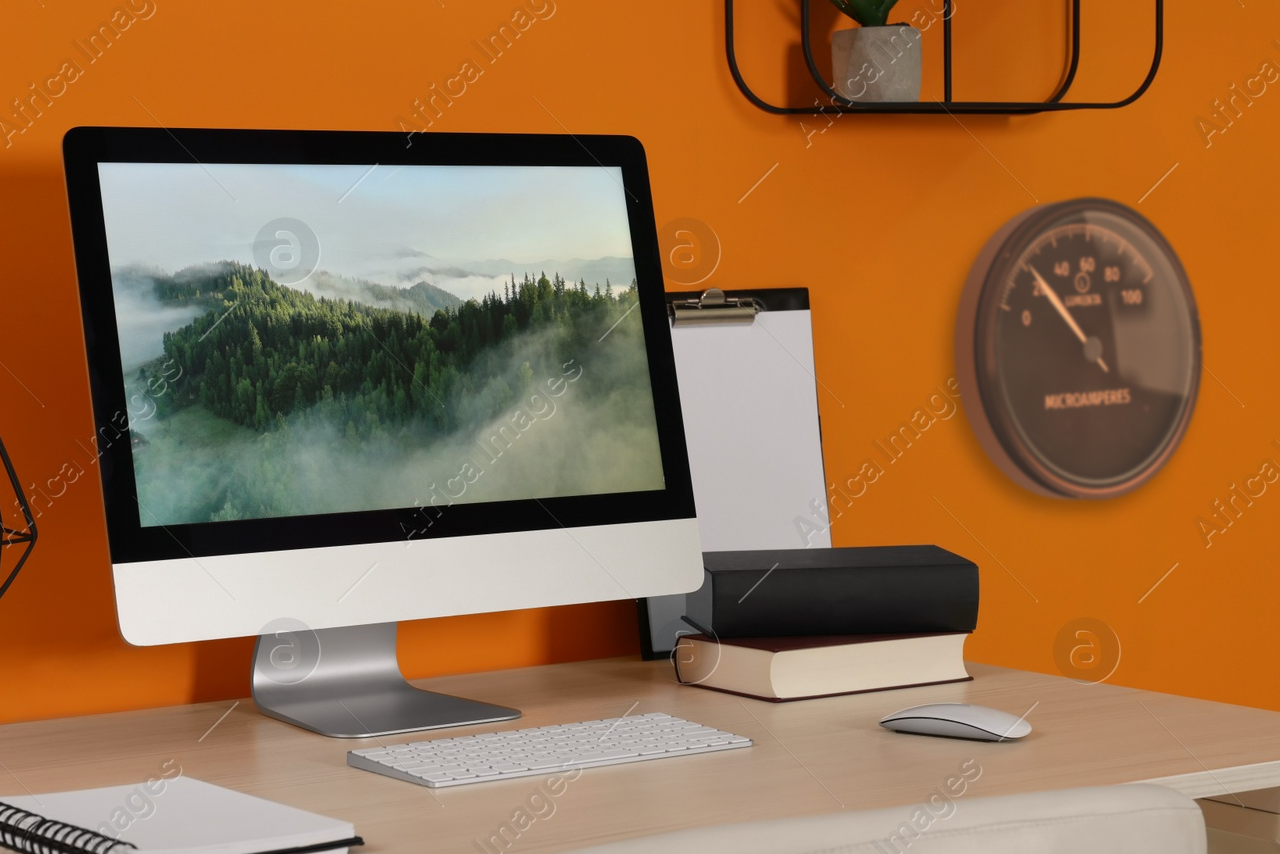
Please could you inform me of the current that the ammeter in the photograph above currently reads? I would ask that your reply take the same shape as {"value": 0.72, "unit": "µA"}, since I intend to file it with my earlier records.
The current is {"value": 20, "unit": "µA"}
